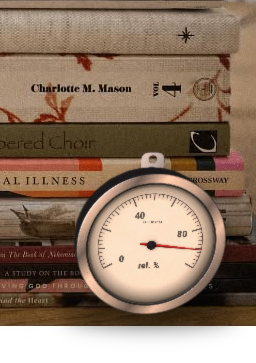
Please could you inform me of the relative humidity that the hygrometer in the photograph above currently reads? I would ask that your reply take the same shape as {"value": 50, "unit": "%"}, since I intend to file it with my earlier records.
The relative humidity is {"value": 90, "unit": "%"}
